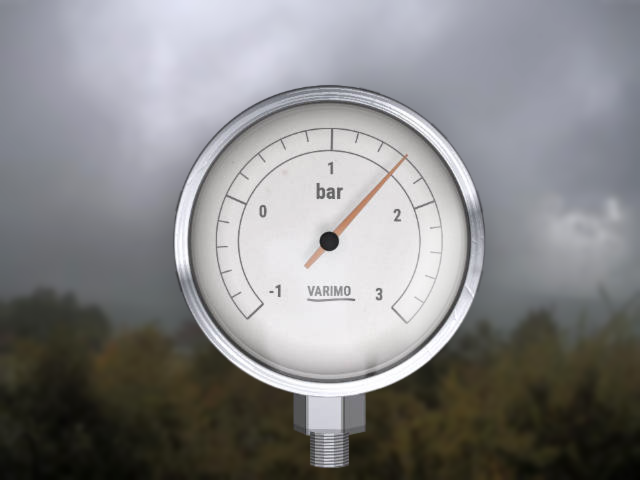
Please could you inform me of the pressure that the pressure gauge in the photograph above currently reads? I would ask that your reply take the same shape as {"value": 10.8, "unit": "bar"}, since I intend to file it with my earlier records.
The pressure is {"value": 1.6, "unit": "bar"}
